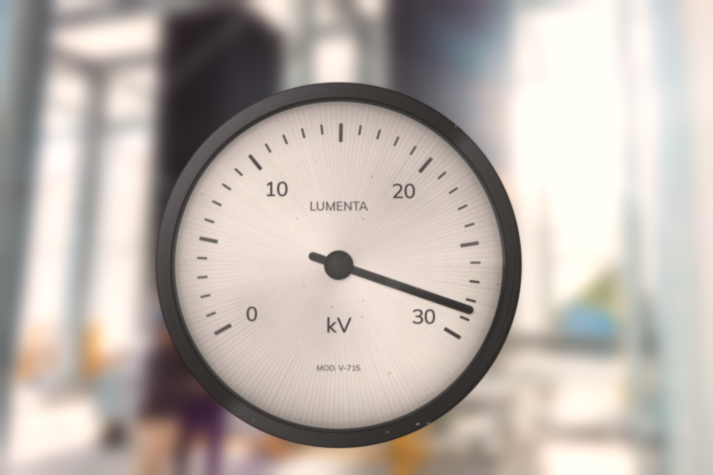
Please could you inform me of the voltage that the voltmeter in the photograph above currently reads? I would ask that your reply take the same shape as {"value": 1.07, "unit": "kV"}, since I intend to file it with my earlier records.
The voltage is {"value": 28.5, "unit": "kV"}
